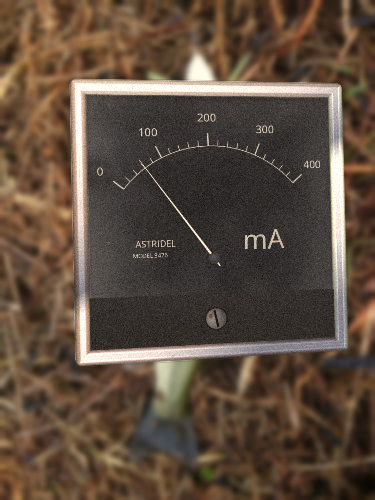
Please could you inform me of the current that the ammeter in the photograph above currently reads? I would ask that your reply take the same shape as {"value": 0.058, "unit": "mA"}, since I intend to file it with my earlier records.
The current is {"value": 60, "unit": "mA"}
